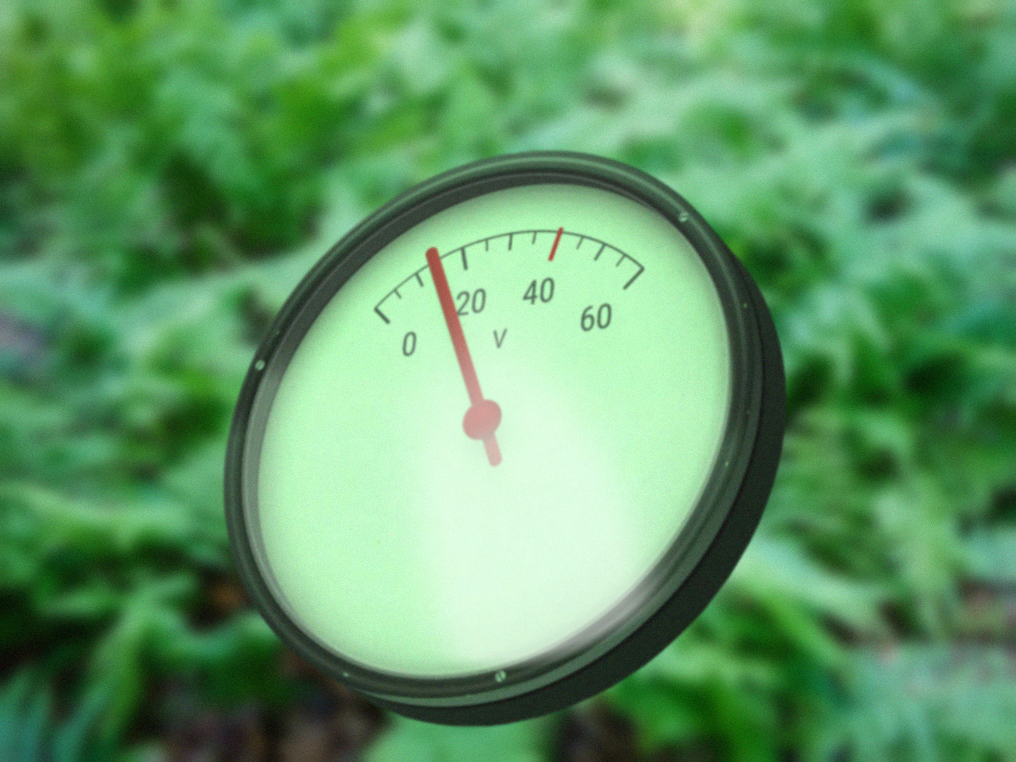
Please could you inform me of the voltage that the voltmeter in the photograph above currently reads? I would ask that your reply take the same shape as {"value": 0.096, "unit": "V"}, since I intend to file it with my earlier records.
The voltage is {"value": 15, "unit": "V"}
